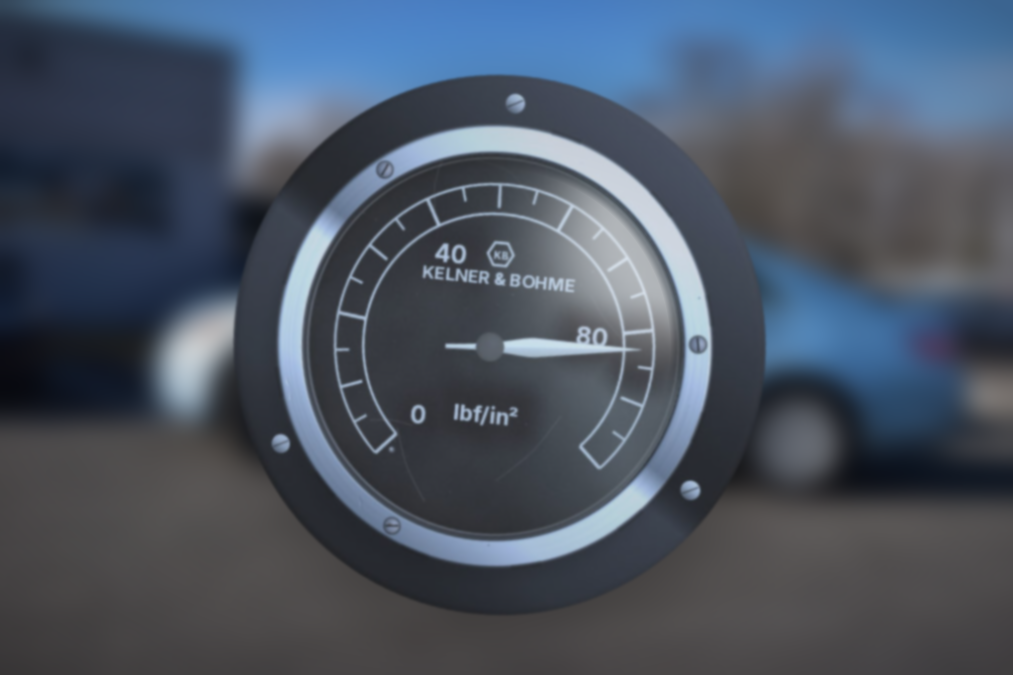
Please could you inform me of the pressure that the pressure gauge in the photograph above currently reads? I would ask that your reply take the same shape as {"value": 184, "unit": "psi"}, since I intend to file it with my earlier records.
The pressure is {"value": 82.5, "unit": "psi"}
